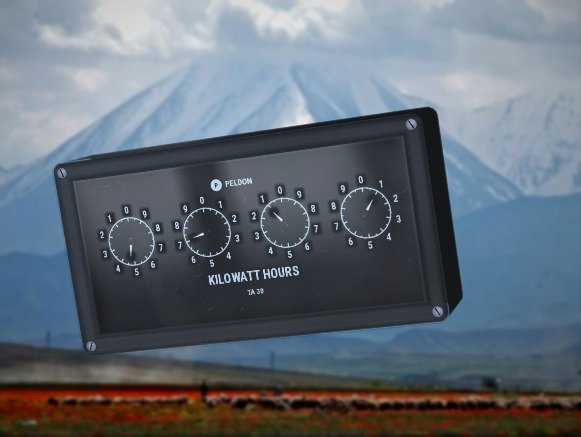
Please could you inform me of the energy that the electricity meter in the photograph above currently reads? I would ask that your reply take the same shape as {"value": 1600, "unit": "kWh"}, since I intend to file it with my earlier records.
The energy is {"value": 4711, "unit": "kWh"}
